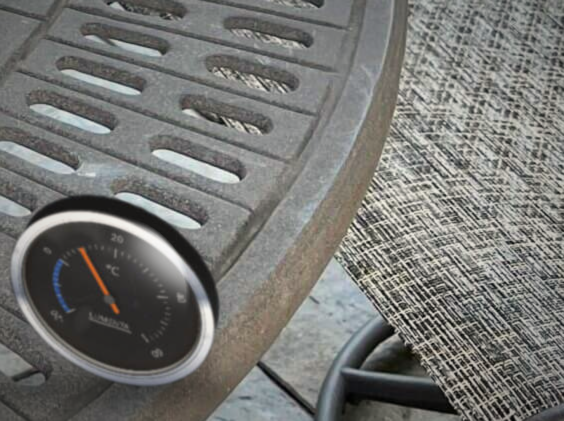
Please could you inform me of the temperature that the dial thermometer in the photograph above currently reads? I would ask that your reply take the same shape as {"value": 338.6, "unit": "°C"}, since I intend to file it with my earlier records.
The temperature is {"value": 10, "unit": "°C"}
